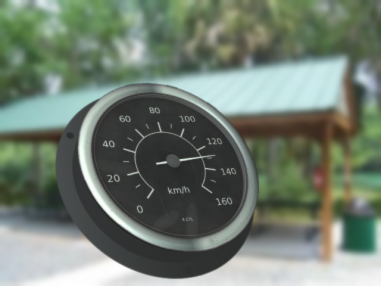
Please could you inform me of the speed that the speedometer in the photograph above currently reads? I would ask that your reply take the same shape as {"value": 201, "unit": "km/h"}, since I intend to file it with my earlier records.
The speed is {"value": 130, "unit": "km/h"}
